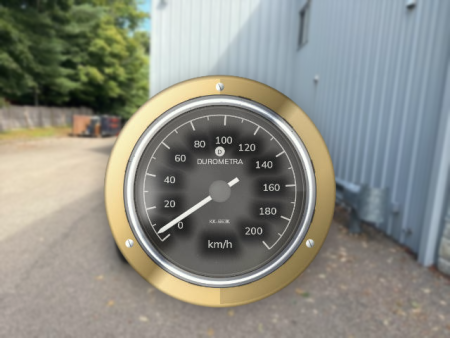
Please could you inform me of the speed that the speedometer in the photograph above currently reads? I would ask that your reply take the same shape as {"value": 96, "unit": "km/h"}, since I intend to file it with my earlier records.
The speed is {"value": 5, "unit": "km/h"}
